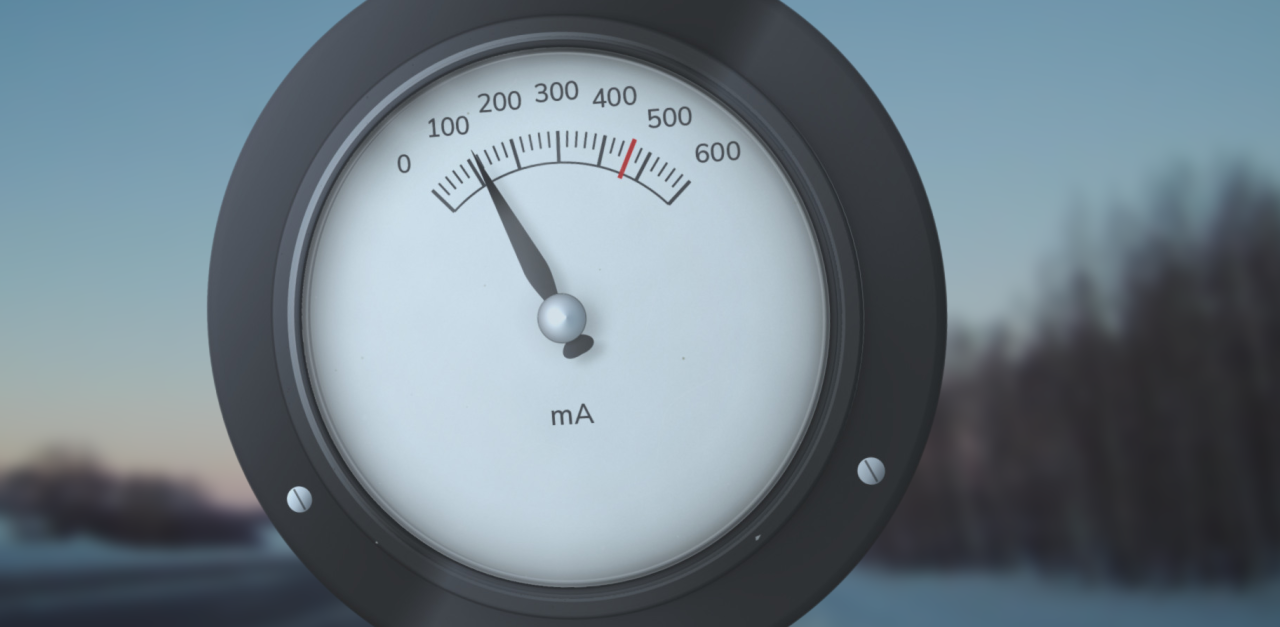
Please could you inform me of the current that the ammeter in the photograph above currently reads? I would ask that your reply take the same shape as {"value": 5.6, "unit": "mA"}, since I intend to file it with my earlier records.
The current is {"value": 120, "unit": "mA"}
